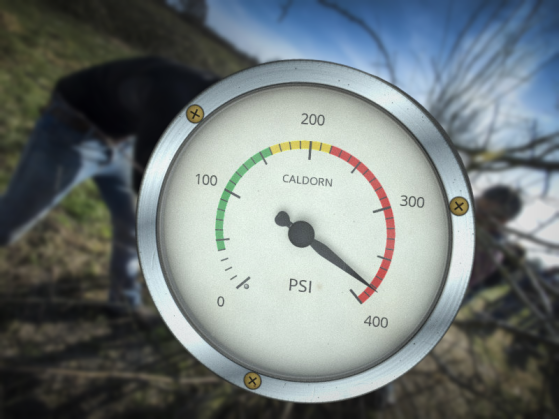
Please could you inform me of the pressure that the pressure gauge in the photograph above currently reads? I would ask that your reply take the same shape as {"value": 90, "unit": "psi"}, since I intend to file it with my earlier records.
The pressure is {"value": 380, "unit": "psi"}
